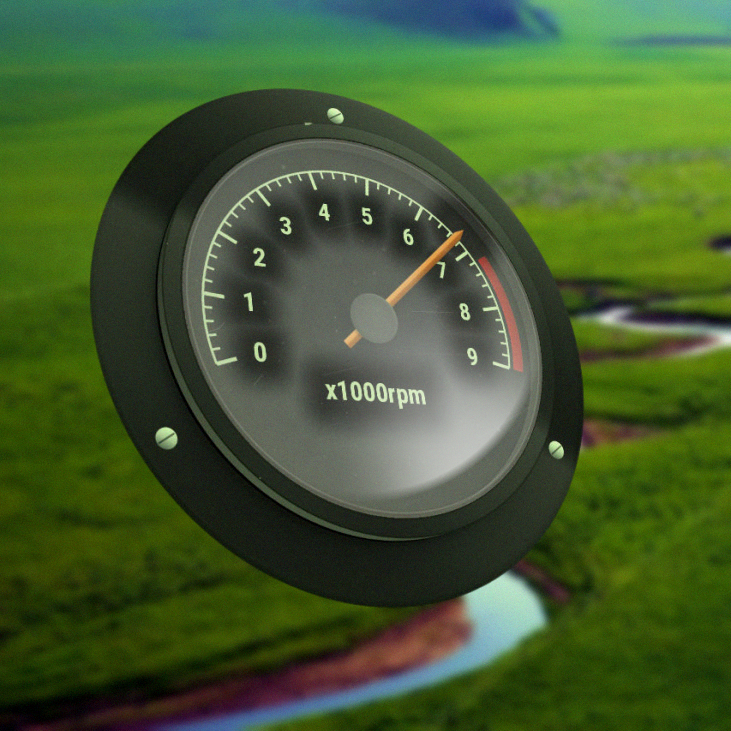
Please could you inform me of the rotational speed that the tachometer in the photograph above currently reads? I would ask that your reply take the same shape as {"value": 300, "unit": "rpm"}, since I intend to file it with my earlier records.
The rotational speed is {"value": 6700, "unit": "rpm"}
